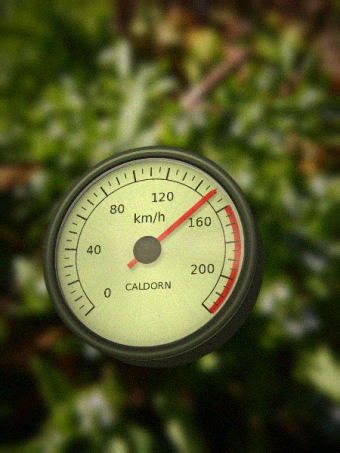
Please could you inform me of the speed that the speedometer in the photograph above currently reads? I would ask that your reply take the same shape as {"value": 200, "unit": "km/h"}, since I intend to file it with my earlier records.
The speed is {"value": 150, "unit": "km/h"}
